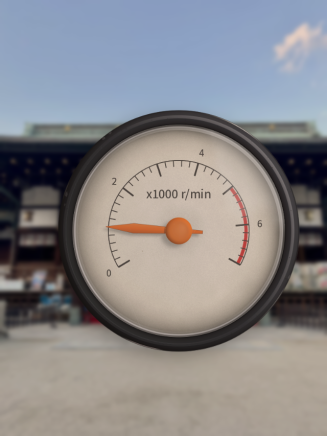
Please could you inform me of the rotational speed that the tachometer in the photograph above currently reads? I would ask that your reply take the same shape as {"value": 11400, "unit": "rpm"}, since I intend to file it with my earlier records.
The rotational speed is {"value": 1000, "unit": "rpm"}
